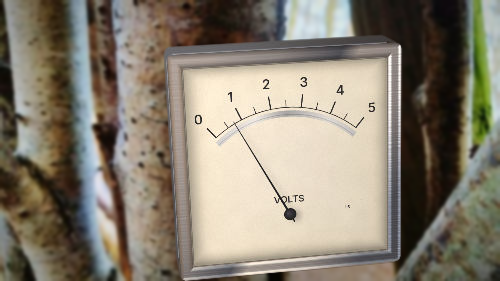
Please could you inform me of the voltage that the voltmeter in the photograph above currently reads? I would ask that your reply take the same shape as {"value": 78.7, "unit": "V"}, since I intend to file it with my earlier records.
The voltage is {"value": 0.75, "unit": "V"}
